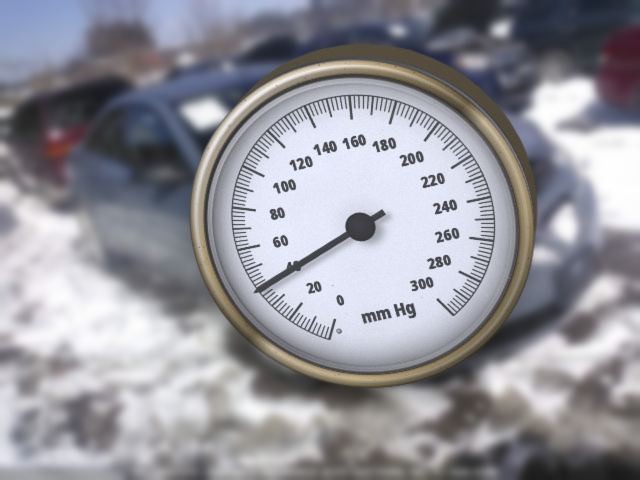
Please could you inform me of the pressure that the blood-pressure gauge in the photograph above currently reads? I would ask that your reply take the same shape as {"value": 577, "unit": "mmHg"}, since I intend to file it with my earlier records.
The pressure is {"value": 40, "unit": "mmHg"}
